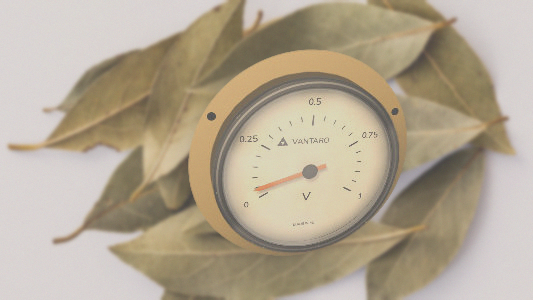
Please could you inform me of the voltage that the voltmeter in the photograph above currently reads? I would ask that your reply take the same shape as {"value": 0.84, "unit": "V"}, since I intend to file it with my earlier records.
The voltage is {"value": 0.05, "unit": "V"}
